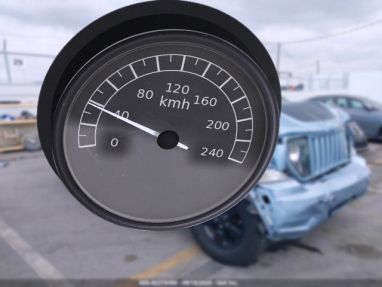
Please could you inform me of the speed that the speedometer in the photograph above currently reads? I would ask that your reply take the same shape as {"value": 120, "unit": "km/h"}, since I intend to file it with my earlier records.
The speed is {"value": 40, "unit": "km/h"}
